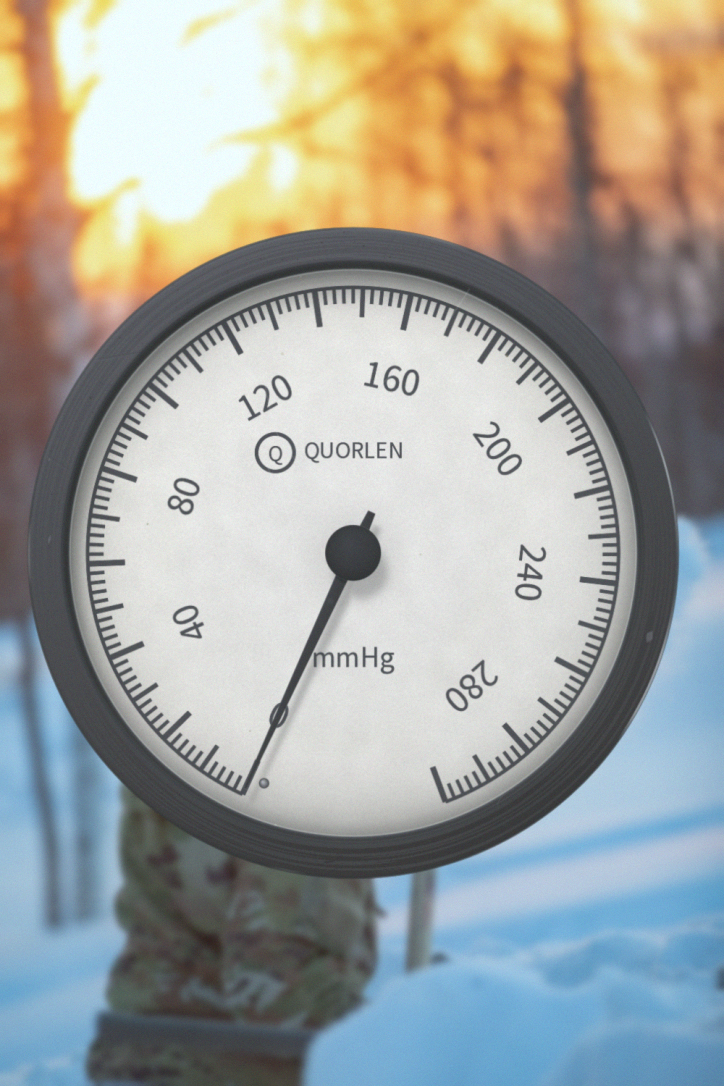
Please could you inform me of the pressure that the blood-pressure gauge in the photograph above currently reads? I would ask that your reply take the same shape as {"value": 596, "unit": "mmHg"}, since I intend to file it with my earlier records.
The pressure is {"value": 0, "unit": "mmHg"}
